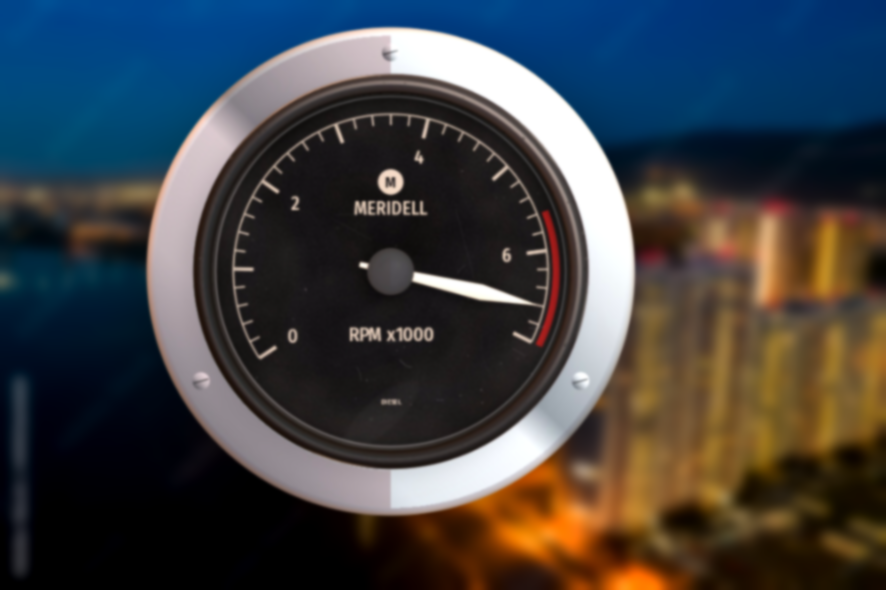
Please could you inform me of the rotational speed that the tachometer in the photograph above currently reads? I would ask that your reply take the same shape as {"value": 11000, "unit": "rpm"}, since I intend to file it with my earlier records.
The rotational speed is {"value": 6600, "unit": "rpm"}
